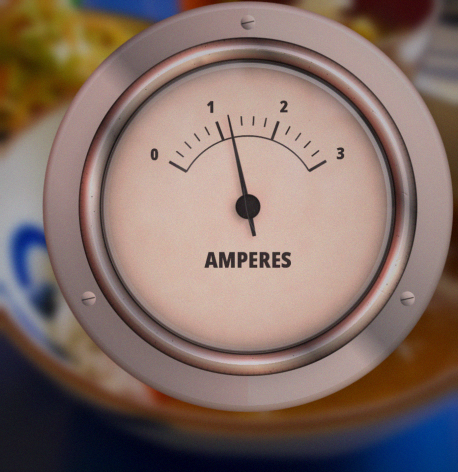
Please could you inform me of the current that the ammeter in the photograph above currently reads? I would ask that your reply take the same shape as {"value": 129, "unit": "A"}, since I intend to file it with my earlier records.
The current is {"value": 1.2, "unit": "A"}
